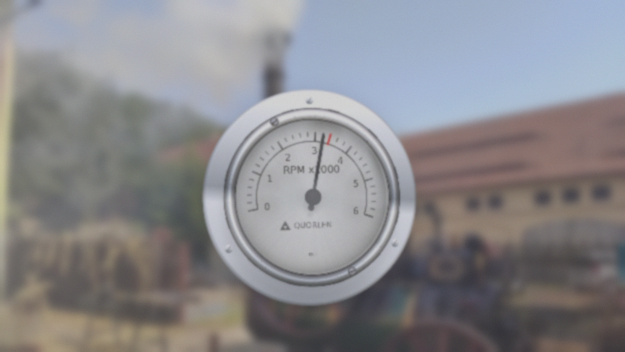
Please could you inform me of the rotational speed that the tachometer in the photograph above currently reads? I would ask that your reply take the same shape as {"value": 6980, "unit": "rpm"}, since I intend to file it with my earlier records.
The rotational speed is {"value": 3200, "unit": "rpm"}
